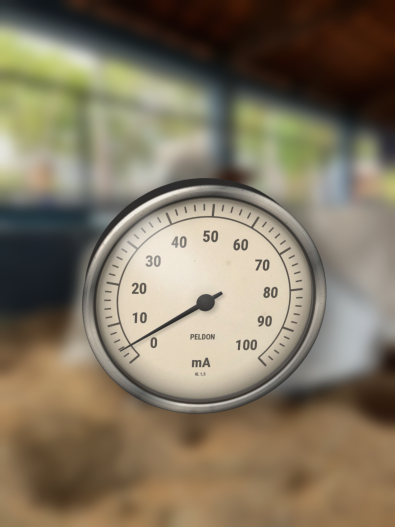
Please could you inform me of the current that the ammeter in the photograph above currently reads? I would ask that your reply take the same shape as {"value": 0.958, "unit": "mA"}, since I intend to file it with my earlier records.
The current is {"value": 4, "unit": "mA"}
